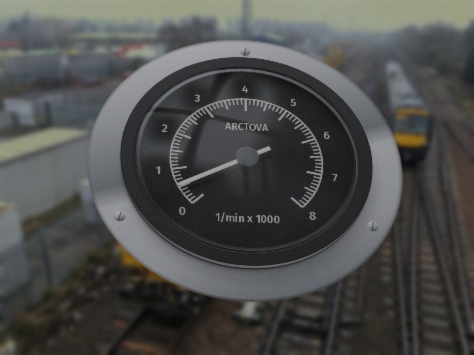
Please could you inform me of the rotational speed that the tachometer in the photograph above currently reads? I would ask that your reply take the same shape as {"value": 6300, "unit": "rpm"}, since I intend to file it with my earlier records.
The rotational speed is {"value": 500, "unit": "rpm"}
